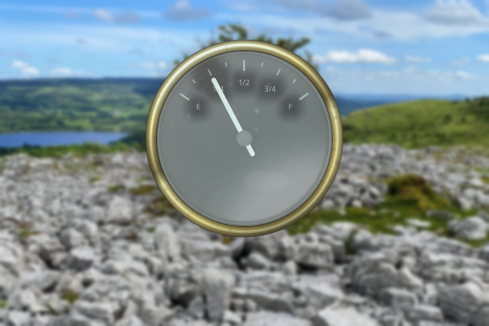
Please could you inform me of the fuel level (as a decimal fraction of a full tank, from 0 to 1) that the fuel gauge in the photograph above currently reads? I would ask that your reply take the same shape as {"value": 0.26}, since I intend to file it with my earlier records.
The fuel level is {"value": 0.25}
